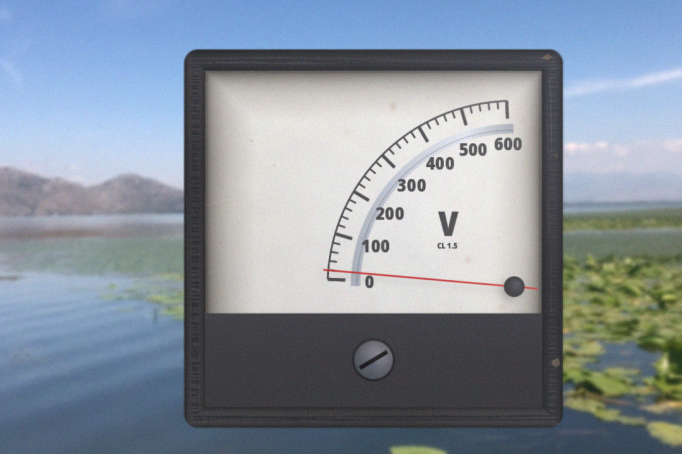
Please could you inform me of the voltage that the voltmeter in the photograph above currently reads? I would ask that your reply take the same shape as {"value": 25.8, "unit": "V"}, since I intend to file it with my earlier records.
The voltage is {"value": 20, "unit": "V"}
